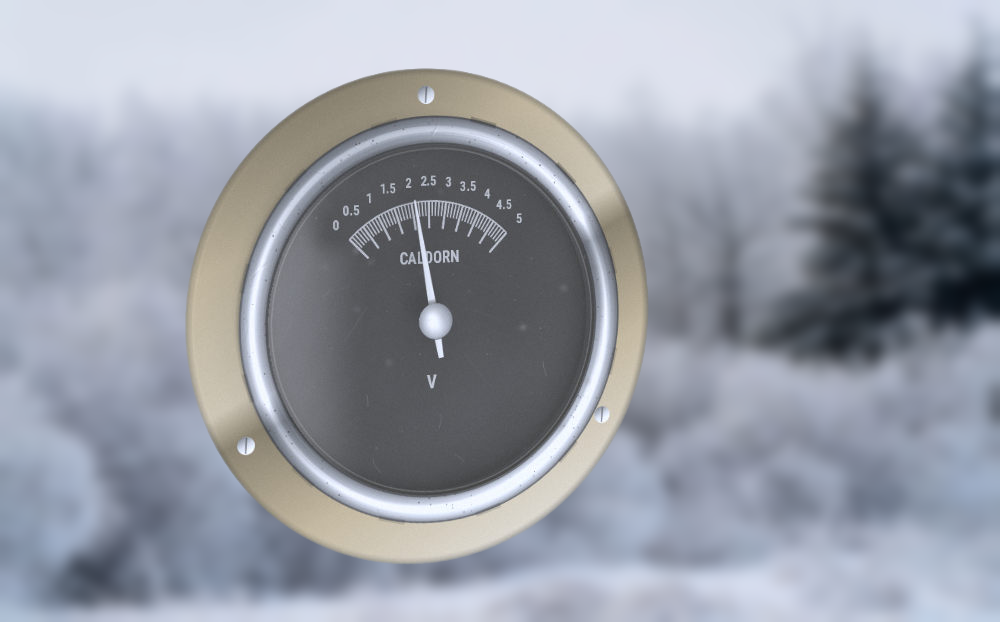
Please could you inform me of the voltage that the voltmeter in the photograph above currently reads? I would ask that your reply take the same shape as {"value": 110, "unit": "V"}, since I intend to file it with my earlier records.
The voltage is {"value": 2, "unit": "V"}
